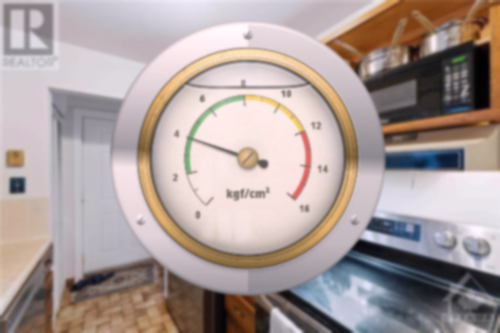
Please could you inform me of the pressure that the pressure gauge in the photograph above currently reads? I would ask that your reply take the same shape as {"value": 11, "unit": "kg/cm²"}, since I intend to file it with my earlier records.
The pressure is {"value": 4, "unit": "kg/cm²"}
